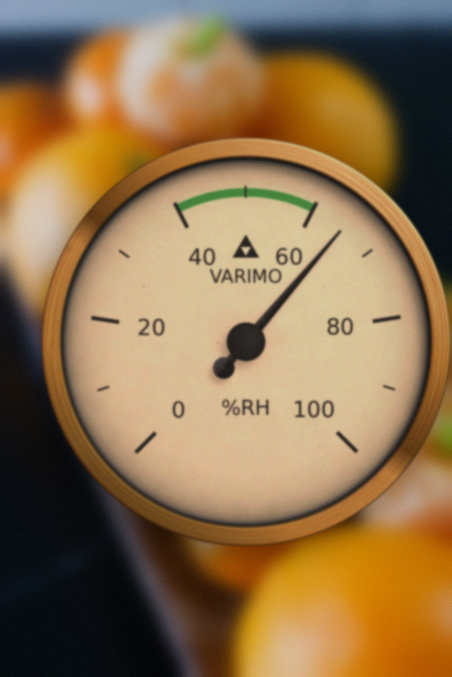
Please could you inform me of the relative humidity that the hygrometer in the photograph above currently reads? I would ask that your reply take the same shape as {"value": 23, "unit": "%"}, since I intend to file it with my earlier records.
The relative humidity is {"value": 65, "unit": "%"}
